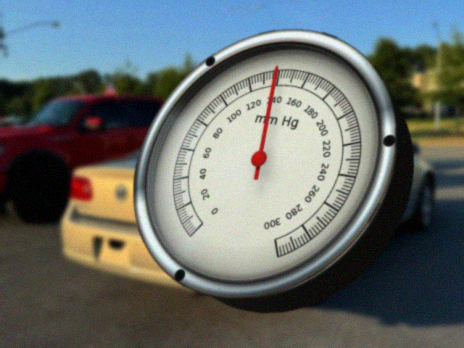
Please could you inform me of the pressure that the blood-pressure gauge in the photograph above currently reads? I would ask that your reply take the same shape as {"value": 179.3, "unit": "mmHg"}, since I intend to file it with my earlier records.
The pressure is {"value": 140, "unit": "mmHg"}
